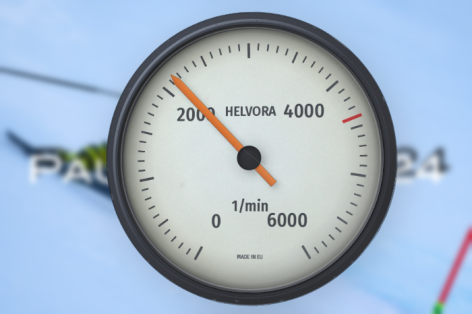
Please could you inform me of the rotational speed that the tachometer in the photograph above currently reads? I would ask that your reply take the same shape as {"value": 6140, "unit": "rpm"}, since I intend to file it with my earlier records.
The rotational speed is {"value": 2150, "unit": "rpm"}
